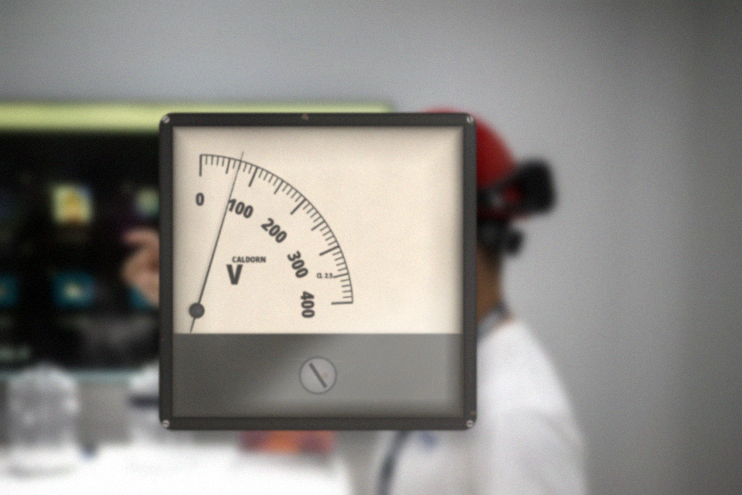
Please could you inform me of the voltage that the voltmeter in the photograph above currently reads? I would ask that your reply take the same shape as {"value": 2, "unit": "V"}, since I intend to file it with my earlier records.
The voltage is {"value": 70, "unit": "V"}
